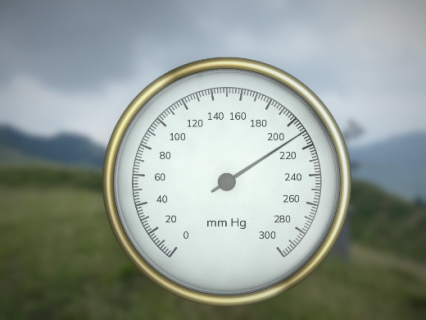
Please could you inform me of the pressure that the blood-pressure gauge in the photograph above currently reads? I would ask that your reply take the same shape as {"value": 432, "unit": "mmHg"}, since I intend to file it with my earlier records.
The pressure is {"value": 210, "unit": "mmHg"}
